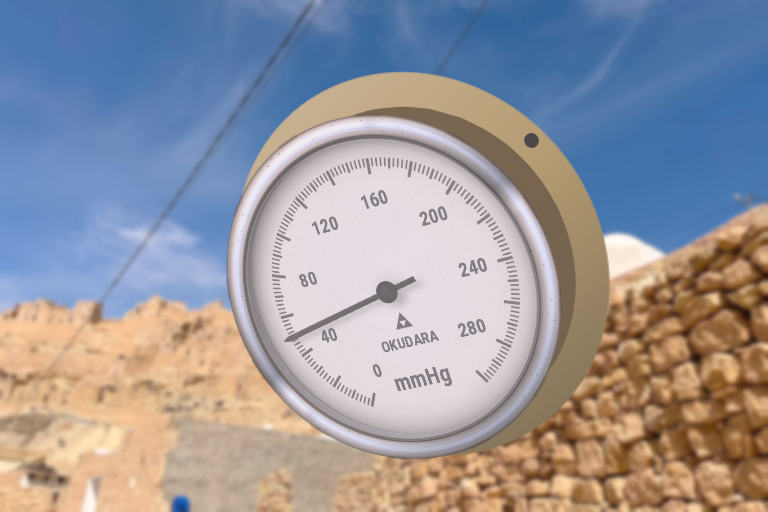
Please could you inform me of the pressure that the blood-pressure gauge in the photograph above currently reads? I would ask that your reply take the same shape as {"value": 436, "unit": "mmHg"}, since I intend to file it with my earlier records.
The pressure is {"value": 50, "unit": "mmHg"}
